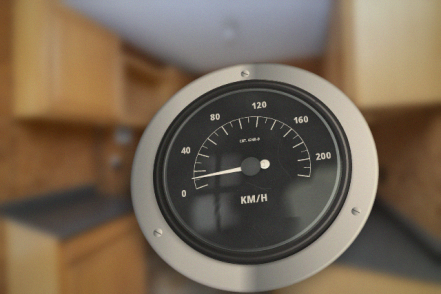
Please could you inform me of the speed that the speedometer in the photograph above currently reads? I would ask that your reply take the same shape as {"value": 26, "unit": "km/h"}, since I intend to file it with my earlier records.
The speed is {"value": 10, "unit": "km/h"}
